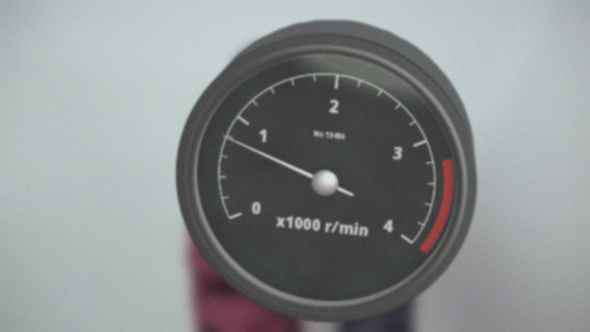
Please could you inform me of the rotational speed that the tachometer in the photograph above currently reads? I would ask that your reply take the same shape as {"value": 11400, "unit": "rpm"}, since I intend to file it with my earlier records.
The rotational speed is {"value": 800, "unit": "rpm"}
